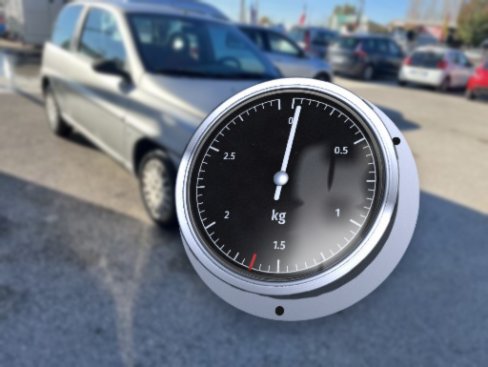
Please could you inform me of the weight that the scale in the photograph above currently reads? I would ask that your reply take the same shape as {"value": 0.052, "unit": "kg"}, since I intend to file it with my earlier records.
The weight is {"value": 0.05, "unit": "kg"}
